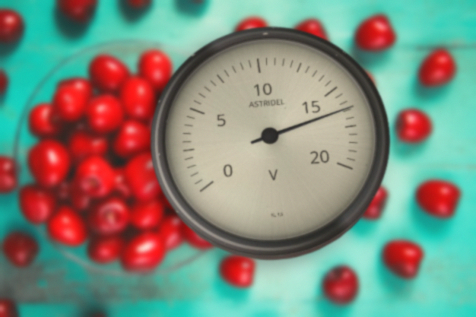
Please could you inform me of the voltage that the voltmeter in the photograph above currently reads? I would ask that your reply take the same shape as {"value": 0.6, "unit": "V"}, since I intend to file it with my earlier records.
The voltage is {"value": 16.5, "unit": "V"}
